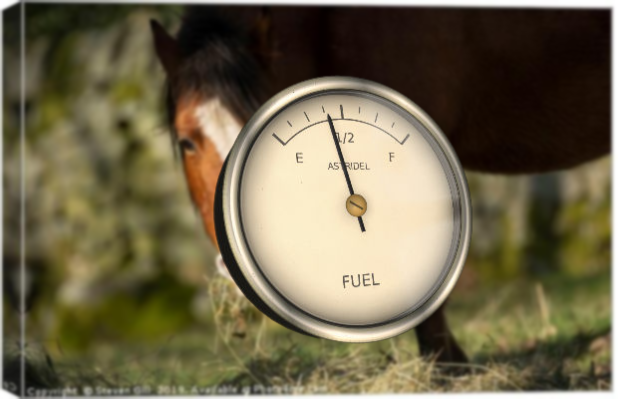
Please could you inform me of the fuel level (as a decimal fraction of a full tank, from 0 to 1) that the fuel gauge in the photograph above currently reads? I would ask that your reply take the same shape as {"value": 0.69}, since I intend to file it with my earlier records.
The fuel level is {"value": 0.375}
